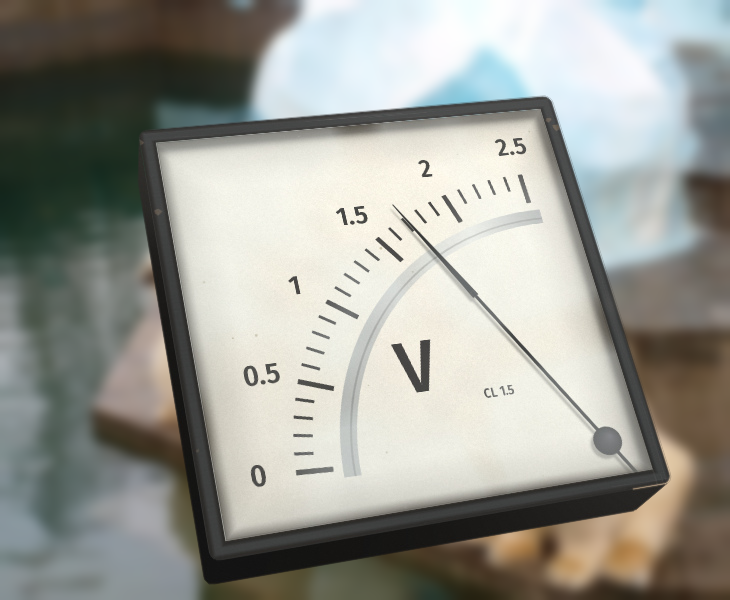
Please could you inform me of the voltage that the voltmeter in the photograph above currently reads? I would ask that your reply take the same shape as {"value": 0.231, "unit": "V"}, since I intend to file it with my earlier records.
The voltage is {"value": 1.7, "unit": "V"}
